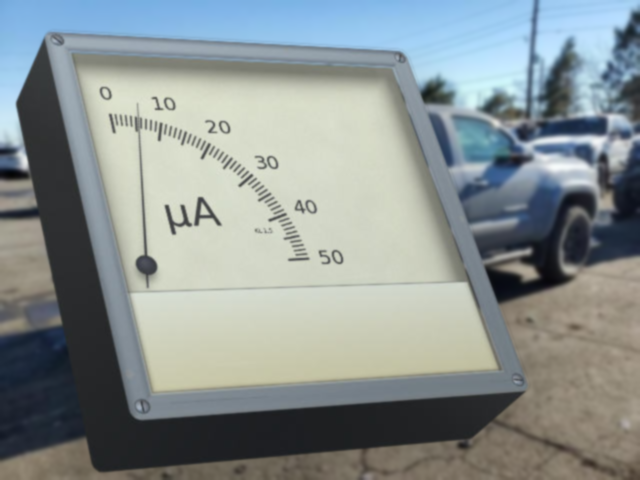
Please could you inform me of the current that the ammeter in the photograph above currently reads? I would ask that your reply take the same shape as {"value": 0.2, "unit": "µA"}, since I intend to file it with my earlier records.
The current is {"value": 5, "unit": "µA"}
